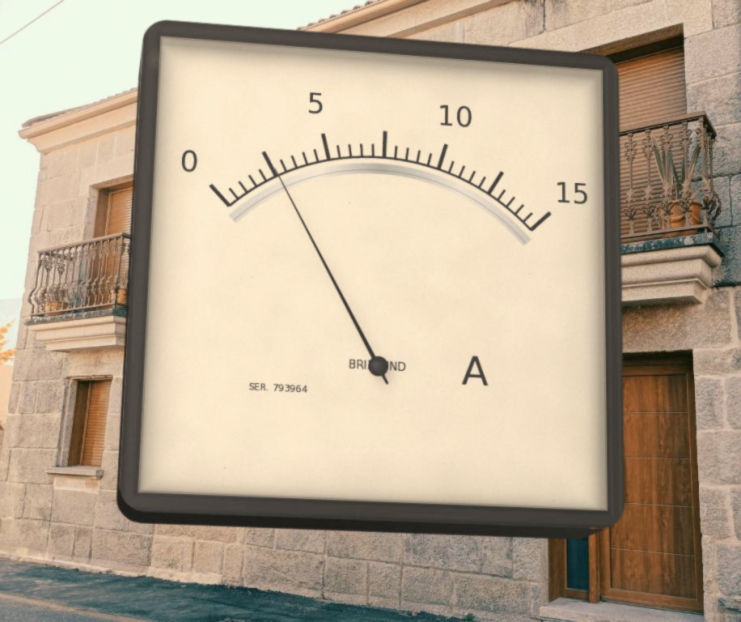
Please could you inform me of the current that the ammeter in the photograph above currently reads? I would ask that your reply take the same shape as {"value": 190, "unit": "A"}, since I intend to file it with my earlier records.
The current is {"value": 2.5, "unit": "A"}
